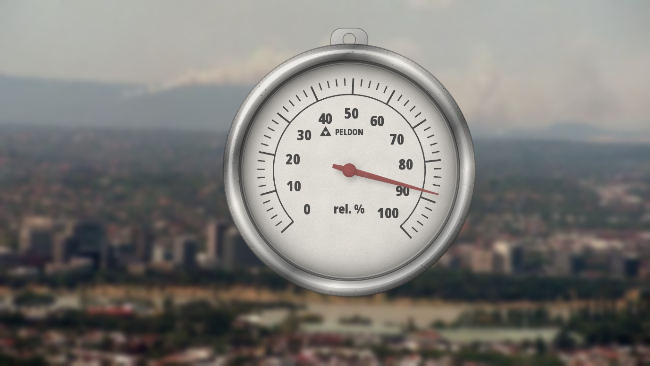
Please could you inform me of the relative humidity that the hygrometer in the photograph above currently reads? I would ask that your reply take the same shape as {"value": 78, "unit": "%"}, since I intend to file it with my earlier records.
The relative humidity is {"value": 88, "unit": "%"}
